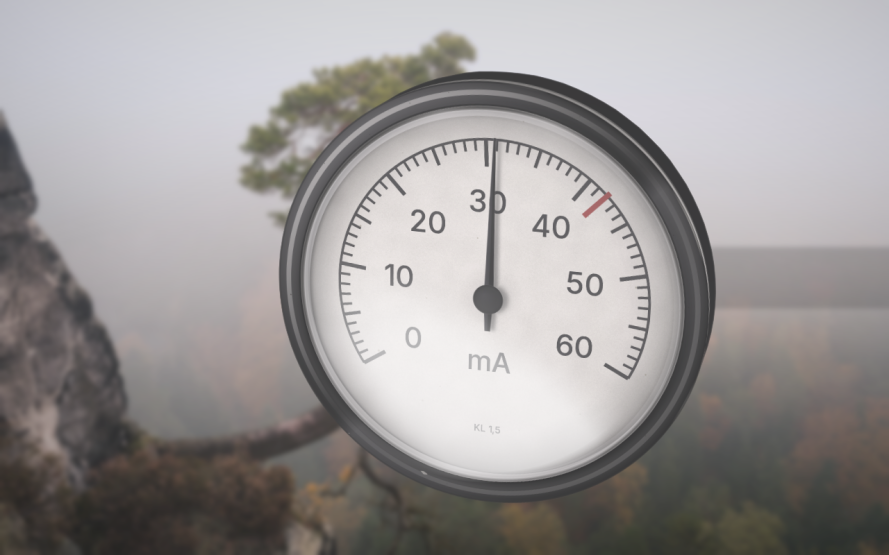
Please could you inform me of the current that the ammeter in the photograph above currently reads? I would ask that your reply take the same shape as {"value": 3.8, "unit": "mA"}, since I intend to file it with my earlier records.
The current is {"value": 31, "unit": "mA"}
